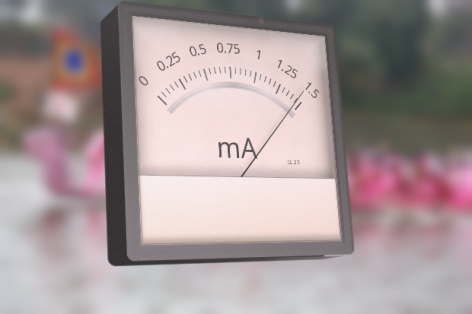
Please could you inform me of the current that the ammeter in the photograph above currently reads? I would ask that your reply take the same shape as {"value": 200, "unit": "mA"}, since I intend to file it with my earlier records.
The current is {"value": 1.45, "unit": "mA"}
